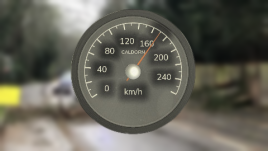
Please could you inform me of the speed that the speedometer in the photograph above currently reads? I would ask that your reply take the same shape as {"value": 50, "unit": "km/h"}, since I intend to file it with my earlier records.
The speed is {"value": 170, "unit": "km/h"}
